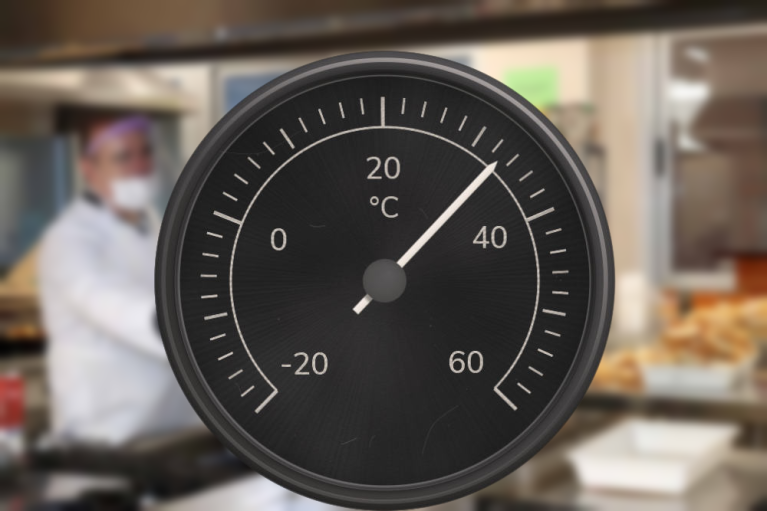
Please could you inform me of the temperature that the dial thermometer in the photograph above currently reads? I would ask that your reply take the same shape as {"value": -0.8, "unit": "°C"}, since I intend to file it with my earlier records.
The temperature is {"value": 33, "unit": "°C"}
